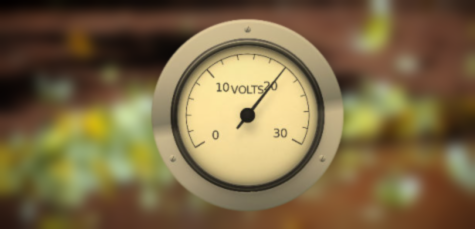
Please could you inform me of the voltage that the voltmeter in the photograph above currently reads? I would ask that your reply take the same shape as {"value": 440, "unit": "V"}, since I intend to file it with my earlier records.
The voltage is {"value": 20, "unit": "V"}
